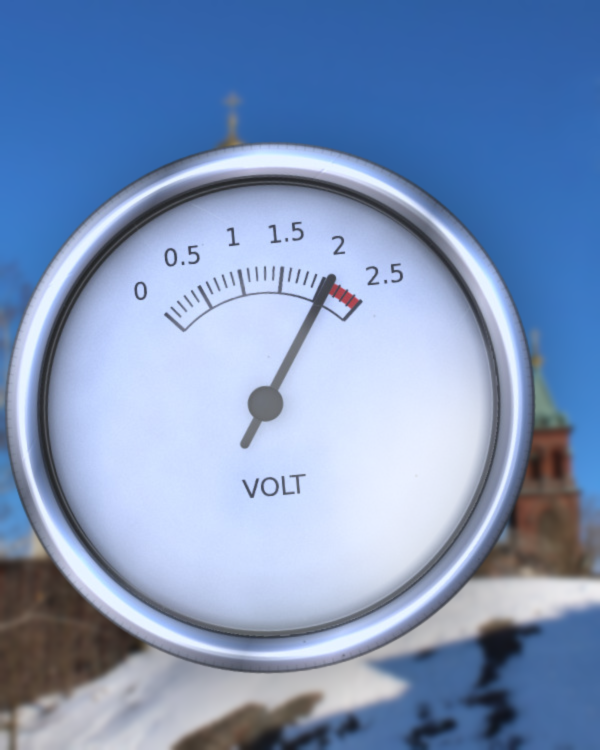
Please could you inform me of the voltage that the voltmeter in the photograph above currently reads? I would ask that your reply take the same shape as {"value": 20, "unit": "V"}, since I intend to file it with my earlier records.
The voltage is {"value": 2.1, "unit": "V"}
